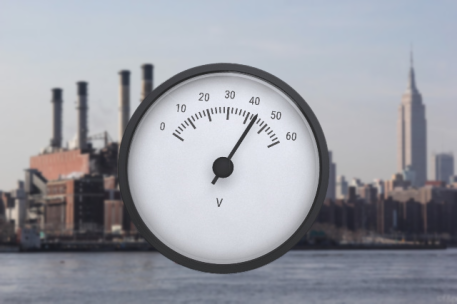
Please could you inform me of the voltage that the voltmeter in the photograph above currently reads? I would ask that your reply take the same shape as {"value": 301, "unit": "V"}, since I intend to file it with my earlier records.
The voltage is {"value": 44, "unit": "V"}
